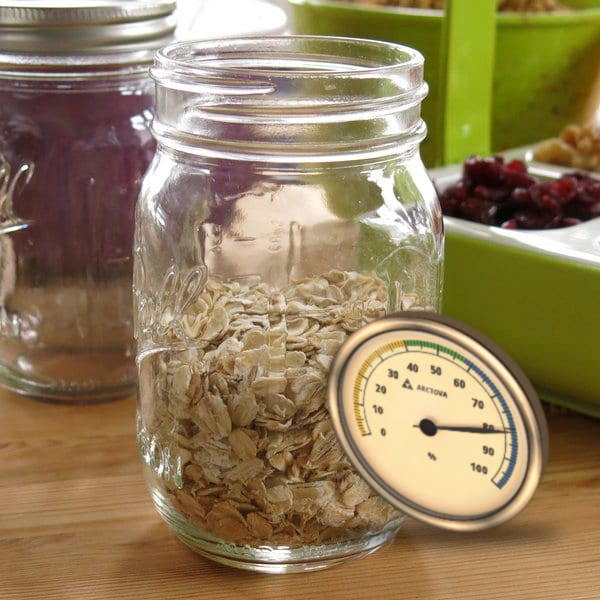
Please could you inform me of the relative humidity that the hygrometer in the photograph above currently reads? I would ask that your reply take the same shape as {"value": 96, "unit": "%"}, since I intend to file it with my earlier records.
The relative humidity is {"value": 80, "unit": "%"}
